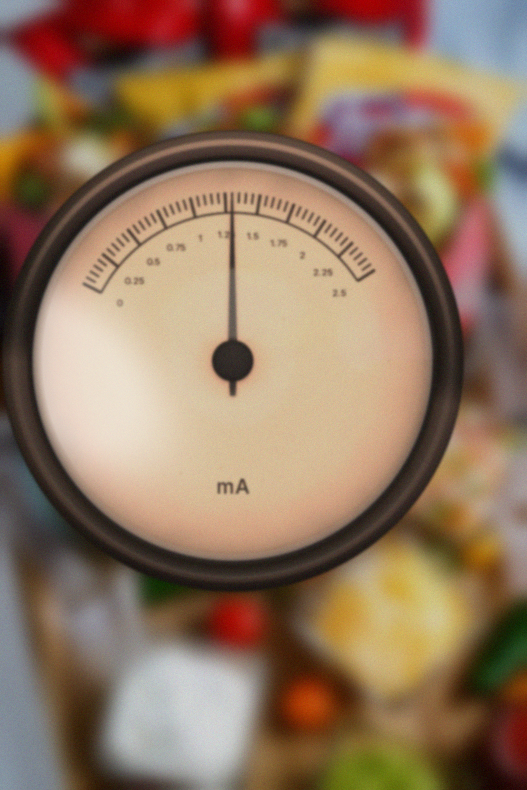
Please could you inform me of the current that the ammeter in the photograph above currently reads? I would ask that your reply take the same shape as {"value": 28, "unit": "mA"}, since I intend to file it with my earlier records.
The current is {"value": 1.3, "unit": "mA"}
